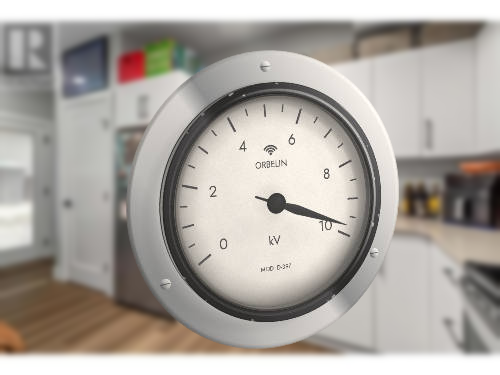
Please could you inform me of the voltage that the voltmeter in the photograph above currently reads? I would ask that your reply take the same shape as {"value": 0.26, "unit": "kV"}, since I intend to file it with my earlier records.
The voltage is {"value": 9.75, "unit": "kV"}
